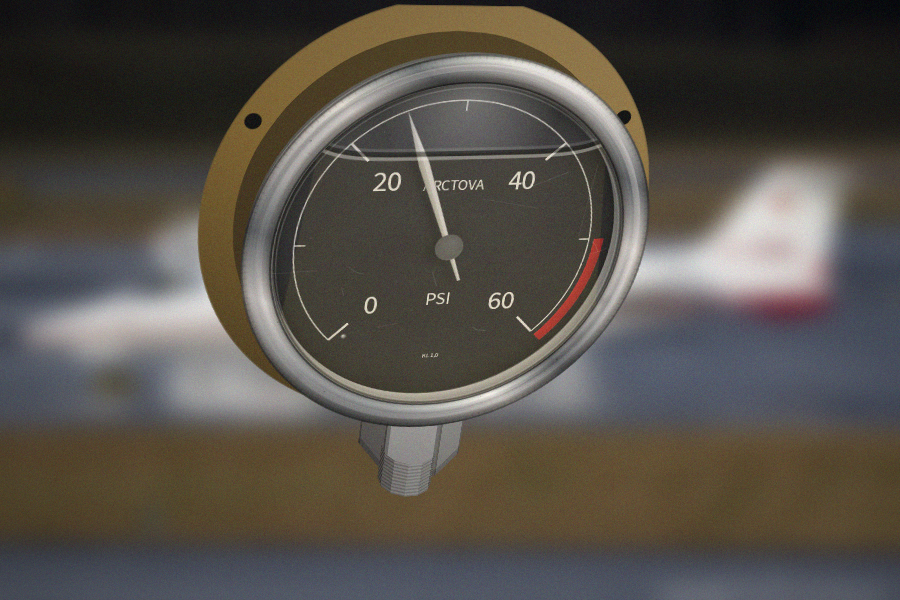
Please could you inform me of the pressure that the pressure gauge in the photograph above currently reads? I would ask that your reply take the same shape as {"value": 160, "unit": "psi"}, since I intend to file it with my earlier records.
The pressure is {"value": 25, "unit": "psi"}
